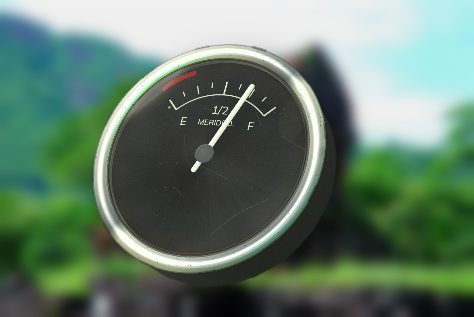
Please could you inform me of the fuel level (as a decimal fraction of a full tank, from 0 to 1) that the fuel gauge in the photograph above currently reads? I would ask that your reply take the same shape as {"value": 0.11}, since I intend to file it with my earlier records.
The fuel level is {"value": 0.75}
